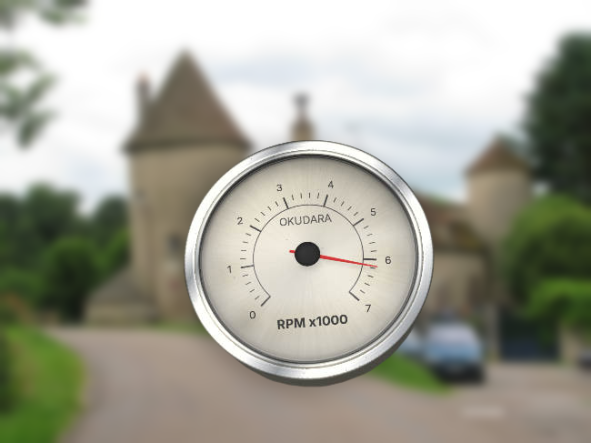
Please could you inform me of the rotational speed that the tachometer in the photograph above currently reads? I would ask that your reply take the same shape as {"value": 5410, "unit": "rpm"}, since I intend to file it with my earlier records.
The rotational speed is {"value": 6200, "unit": "rpm"}
